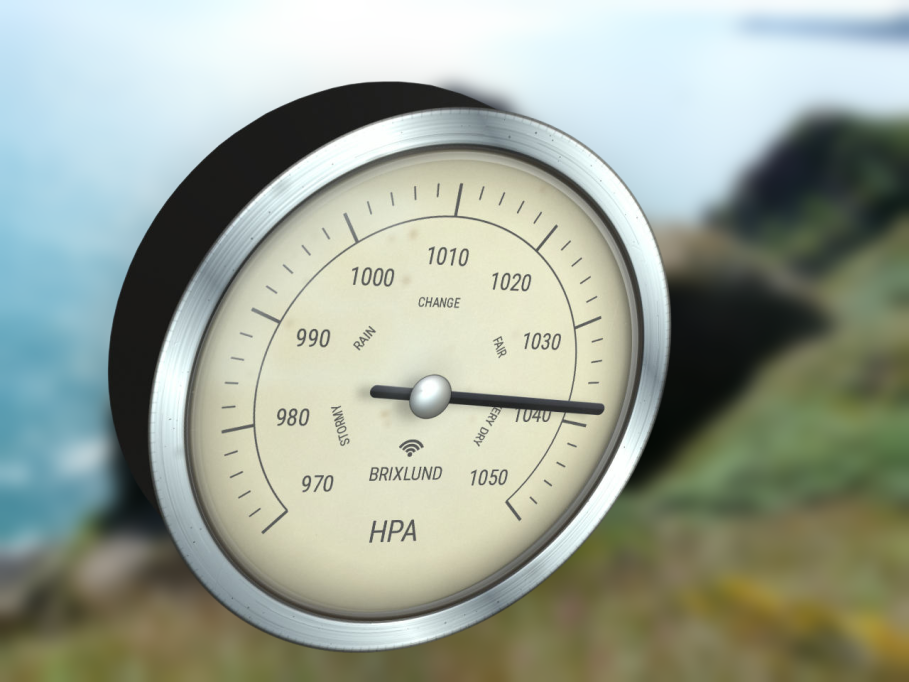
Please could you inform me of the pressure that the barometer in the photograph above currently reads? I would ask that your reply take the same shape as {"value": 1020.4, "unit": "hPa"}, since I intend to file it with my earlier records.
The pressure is {"value": 1038, "unit": "hPa"}
